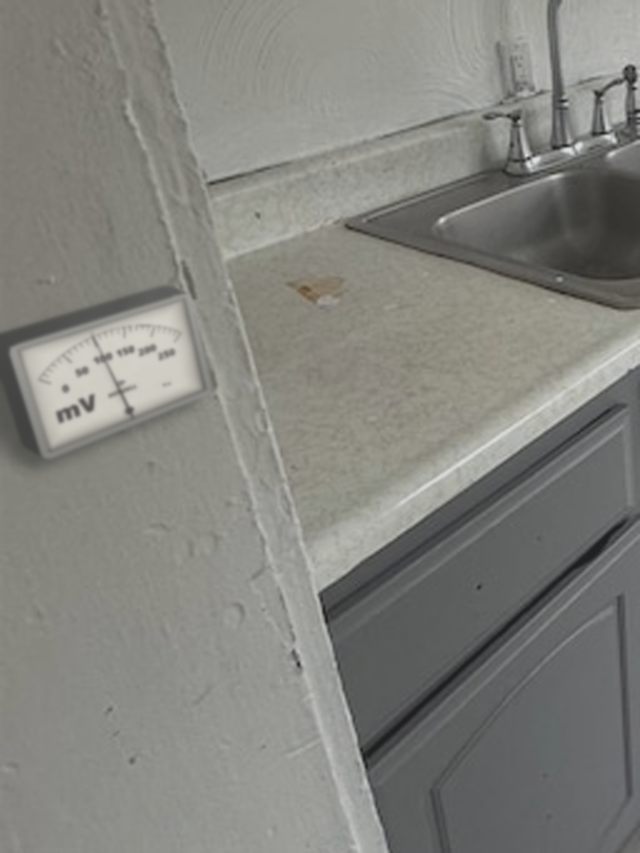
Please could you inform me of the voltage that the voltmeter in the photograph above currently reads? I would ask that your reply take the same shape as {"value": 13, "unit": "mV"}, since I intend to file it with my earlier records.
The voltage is {"value": 100, "unit": "mV"}
